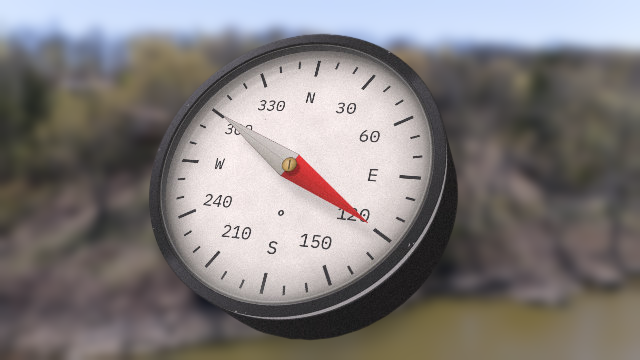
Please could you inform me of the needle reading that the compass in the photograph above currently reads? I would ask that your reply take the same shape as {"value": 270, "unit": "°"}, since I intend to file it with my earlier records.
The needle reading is {"value": 120, "unit": "°"}
